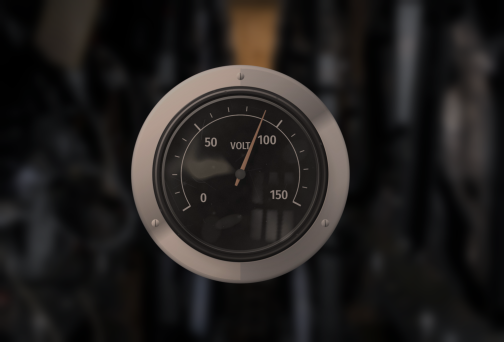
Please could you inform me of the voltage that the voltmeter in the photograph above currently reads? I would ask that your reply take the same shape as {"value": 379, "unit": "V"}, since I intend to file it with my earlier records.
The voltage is {"value": 90, "unit": "V"}
